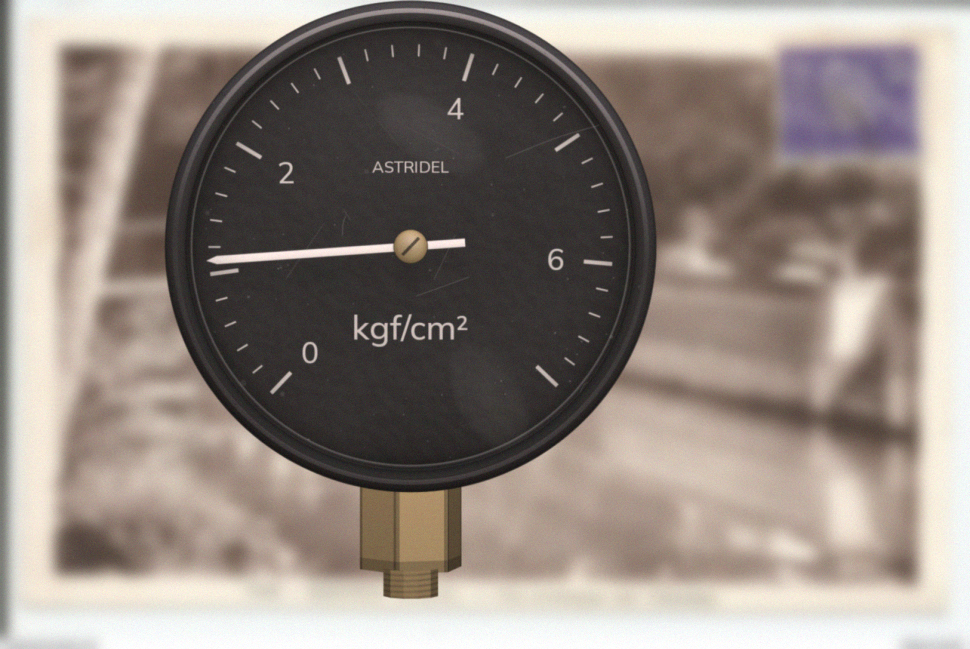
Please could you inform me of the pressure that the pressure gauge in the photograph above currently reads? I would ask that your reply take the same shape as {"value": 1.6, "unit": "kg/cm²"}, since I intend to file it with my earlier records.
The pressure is {"value": 1.1, "unit": "kg/cm²"}
